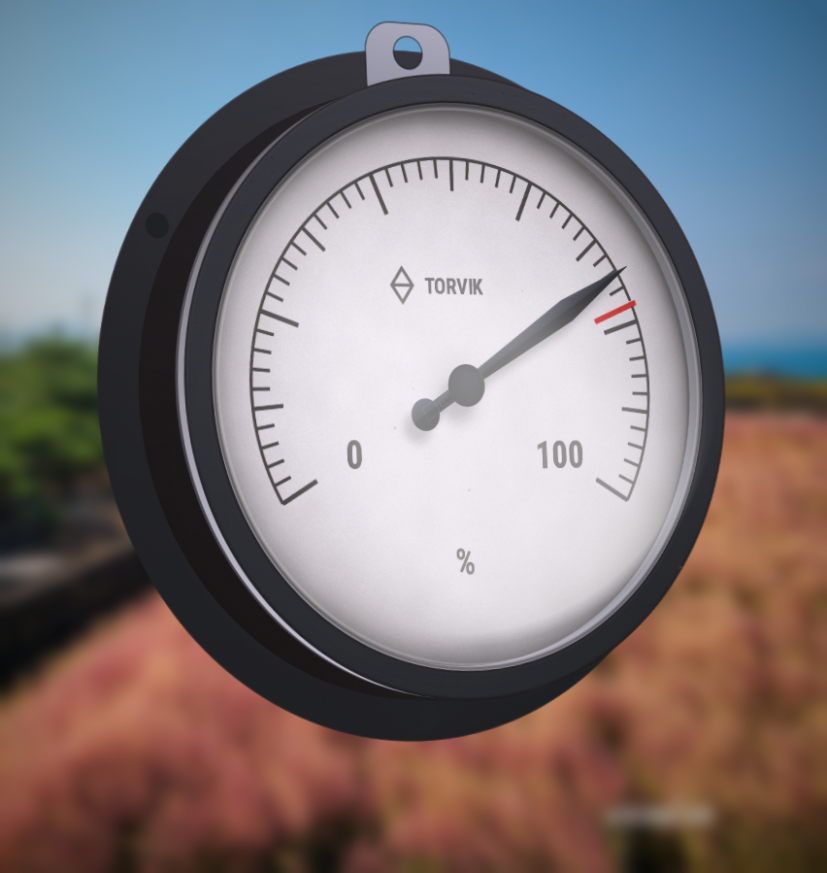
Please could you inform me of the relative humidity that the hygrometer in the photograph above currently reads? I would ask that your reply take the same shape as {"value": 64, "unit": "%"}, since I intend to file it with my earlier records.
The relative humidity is {"value": 74, "unit": "%"}
